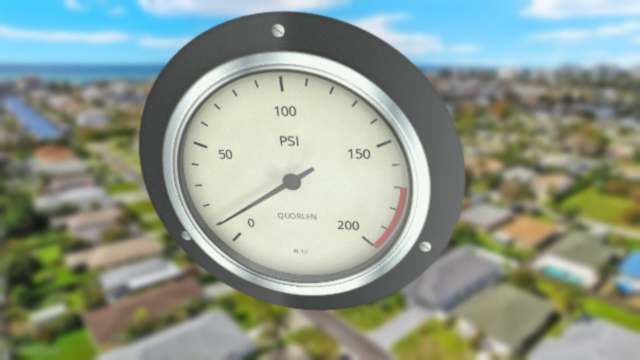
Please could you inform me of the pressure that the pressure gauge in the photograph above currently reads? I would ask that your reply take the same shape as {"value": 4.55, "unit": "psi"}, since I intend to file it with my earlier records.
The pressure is {"value": 10, "unit": "psi"}
